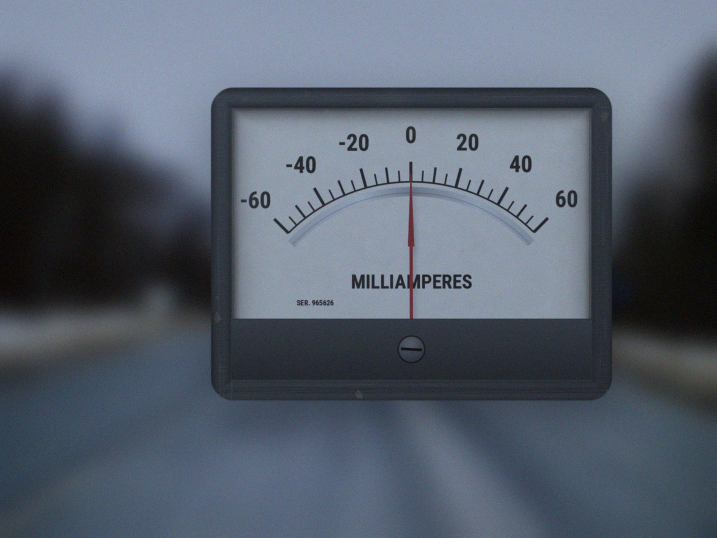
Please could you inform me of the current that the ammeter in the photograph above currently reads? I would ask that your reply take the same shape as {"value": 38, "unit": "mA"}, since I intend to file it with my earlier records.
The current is {"value": 0, "unit": "mA"}
